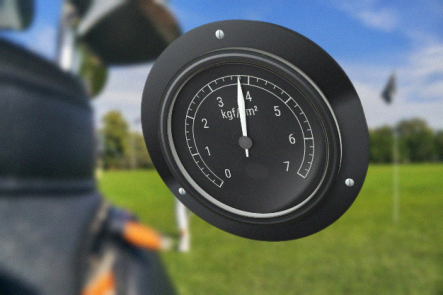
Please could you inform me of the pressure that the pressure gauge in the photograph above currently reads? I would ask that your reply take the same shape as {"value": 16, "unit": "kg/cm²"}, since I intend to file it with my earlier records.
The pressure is {"value": 3.8, "unit": "kg/cm²"}
